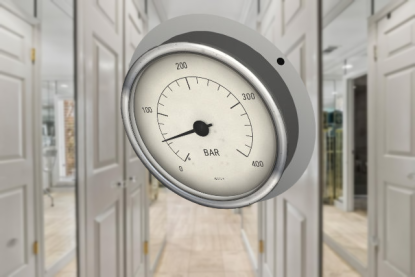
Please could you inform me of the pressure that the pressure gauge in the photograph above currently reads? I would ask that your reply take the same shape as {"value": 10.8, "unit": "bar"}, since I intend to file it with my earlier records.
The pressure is {"value": 50, "unit": "bar"}
